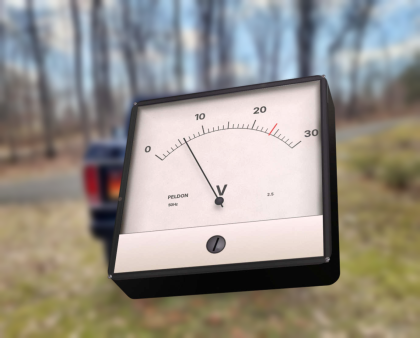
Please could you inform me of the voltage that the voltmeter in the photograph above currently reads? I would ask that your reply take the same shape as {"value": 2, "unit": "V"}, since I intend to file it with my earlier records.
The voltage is {"value": 6, "unit": "V"}
